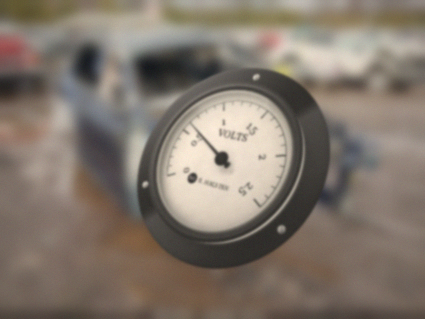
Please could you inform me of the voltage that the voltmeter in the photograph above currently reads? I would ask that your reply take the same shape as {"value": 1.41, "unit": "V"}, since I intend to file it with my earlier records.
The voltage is {"value": 0.6, "unit": "V"}
